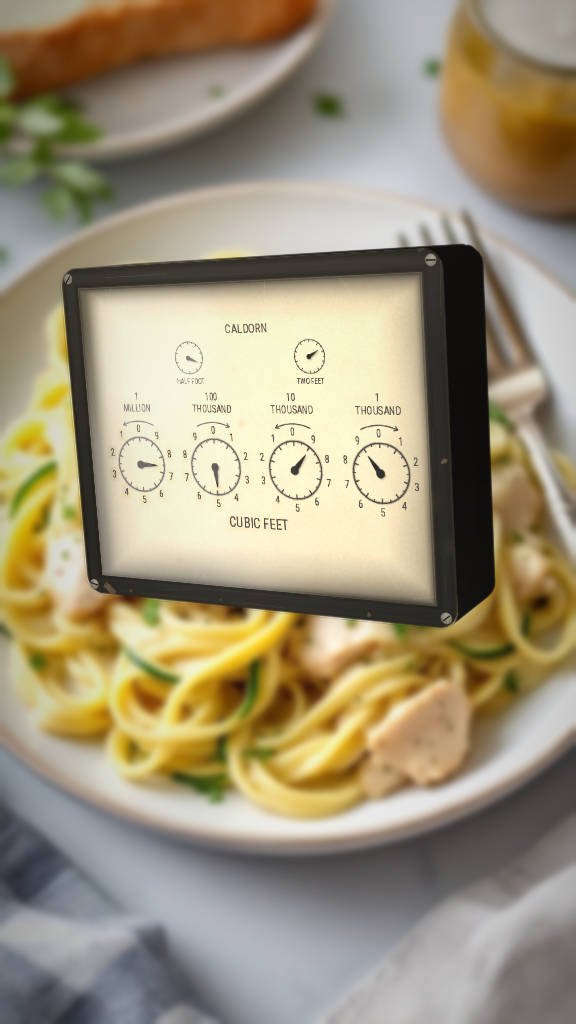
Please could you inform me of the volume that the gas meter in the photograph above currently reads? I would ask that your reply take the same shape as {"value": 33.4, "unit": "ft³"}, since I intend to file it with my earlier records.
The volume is {"value": 748900, "unit": "ft³"}
